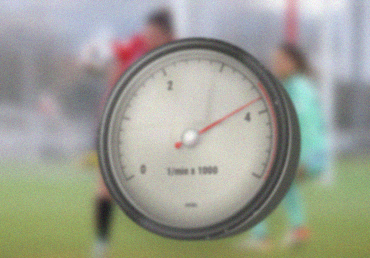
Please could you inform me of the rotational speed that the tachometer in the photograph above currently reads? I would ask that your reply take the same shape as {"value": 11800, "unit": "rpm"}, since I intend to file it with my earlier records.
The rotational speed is {"value": 3800, "unit": "rpm"}
